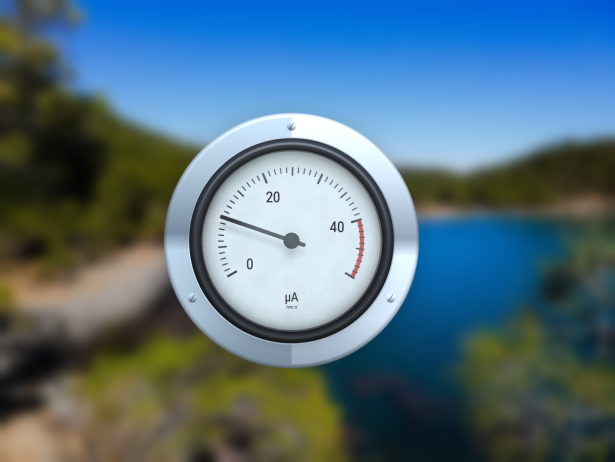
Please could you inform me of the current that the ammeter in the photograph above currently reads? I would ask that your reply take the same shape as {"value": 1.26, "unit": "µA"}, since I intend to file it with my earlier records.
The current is {"value": 10, "unit": "µA"}
